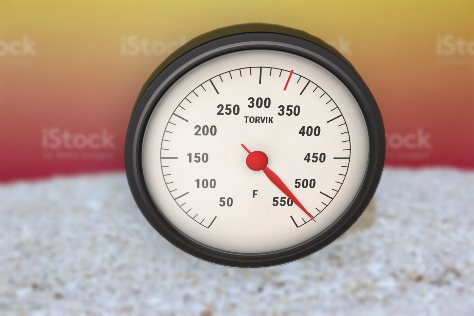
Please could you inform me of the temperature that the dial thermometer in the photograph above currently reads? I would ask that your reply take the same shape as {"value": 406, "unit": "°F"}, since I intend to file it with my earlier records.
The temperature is {"value": 530, "unit": "°F"}
